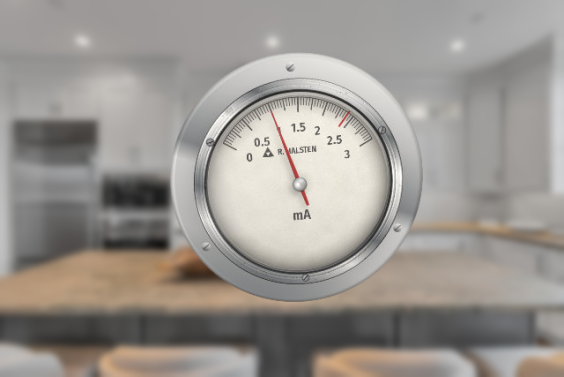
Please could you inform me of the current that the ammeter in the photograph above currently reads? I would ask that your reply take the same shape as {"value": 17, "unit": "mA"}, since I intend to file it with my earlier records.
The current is {"value": 1, "unit": "mA"}
